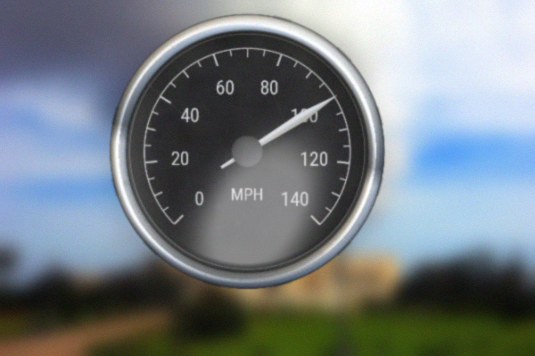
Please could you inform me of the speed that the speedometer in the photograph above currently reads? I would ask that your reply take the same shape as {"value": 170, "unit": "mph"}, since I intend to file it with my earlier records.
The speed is {"value": 100, "unit": "mph"}
